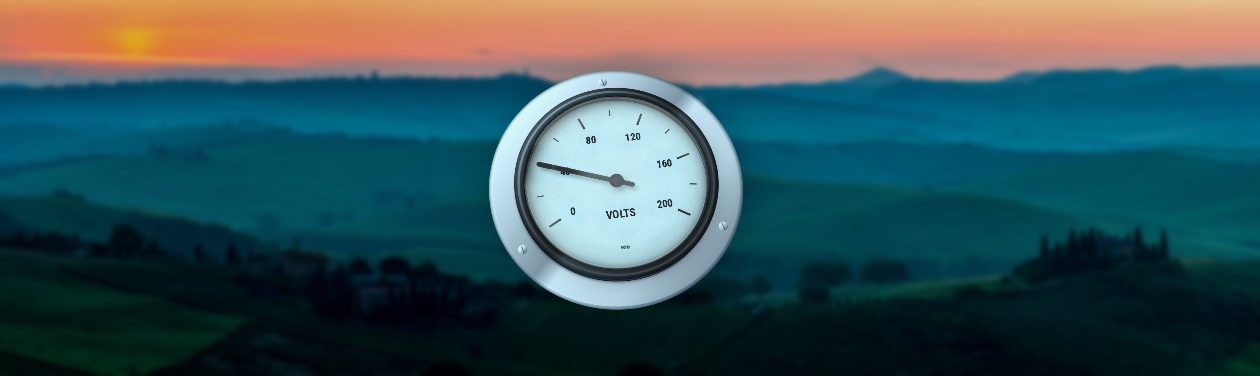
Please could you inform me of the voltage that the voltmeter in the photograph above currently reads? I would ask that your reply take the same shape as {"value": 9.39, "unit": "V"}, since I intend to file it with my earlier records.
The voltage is {"value": 40, "unit": "V"}
